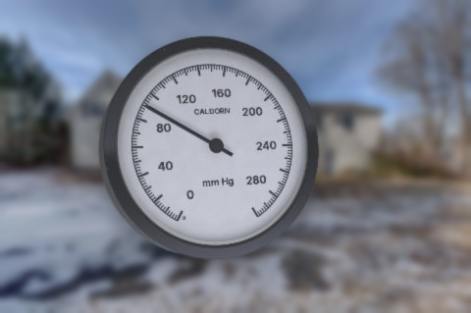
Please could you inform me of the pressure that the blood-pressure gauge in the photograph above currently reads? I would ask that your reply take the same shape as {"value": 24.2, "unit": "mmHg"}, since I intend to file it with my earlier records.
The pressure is {"value": 90, "unit": "mmHg"}
